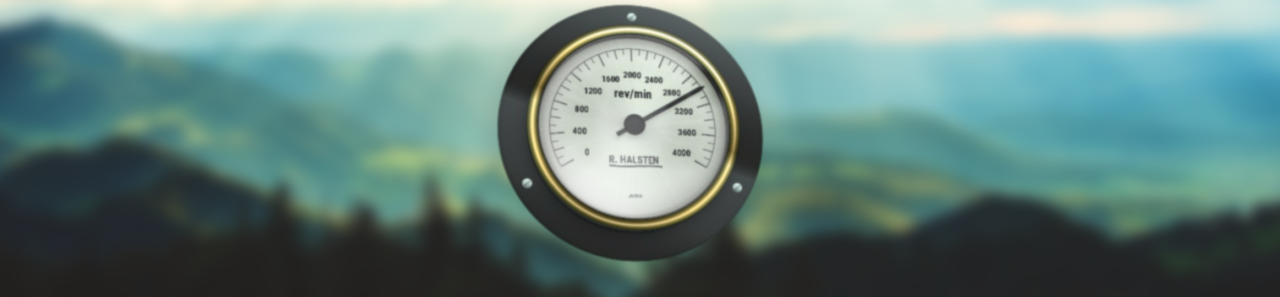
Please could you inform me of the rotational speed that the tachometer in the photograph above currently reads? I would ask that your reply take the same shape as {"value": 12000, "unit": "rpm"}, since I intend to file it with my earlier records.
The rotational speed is {"value": 3000, "unit": "rpm"}
